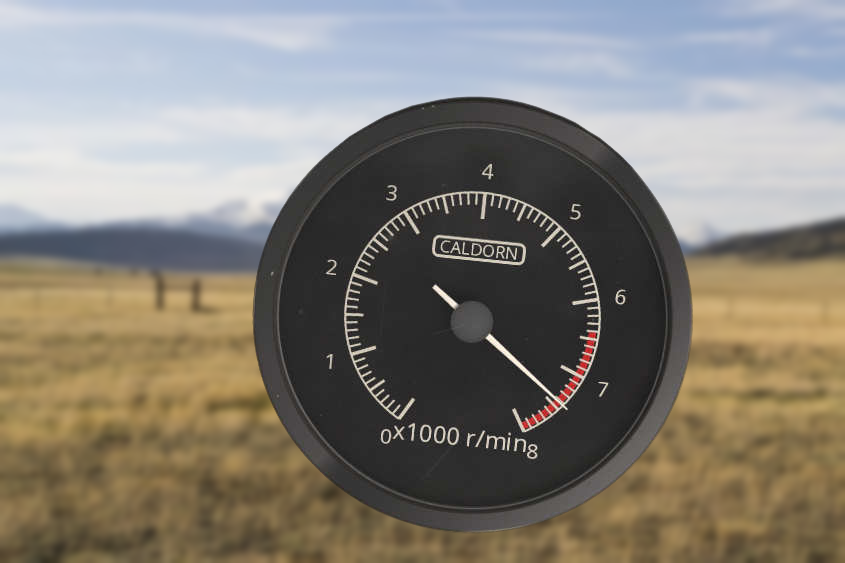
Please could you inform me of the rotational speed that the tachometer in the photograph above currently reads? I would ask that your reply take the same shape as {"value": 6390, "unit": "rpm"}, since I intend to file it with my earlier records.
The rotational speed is {"value": 7400, "unit": "rpm"}
